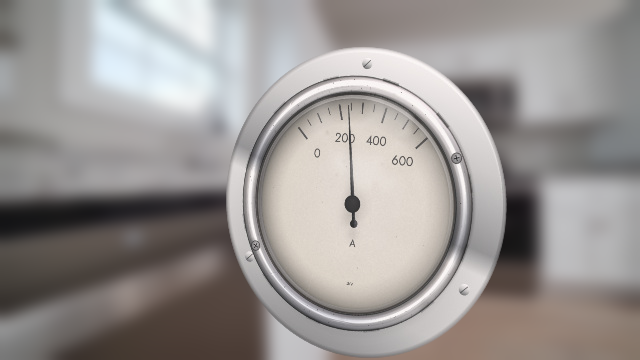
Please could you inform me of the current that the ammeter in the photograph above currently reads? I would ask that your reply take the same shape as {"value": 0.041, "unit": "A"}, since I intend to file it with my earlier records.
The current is {"value": 250, "unit": "A"}
